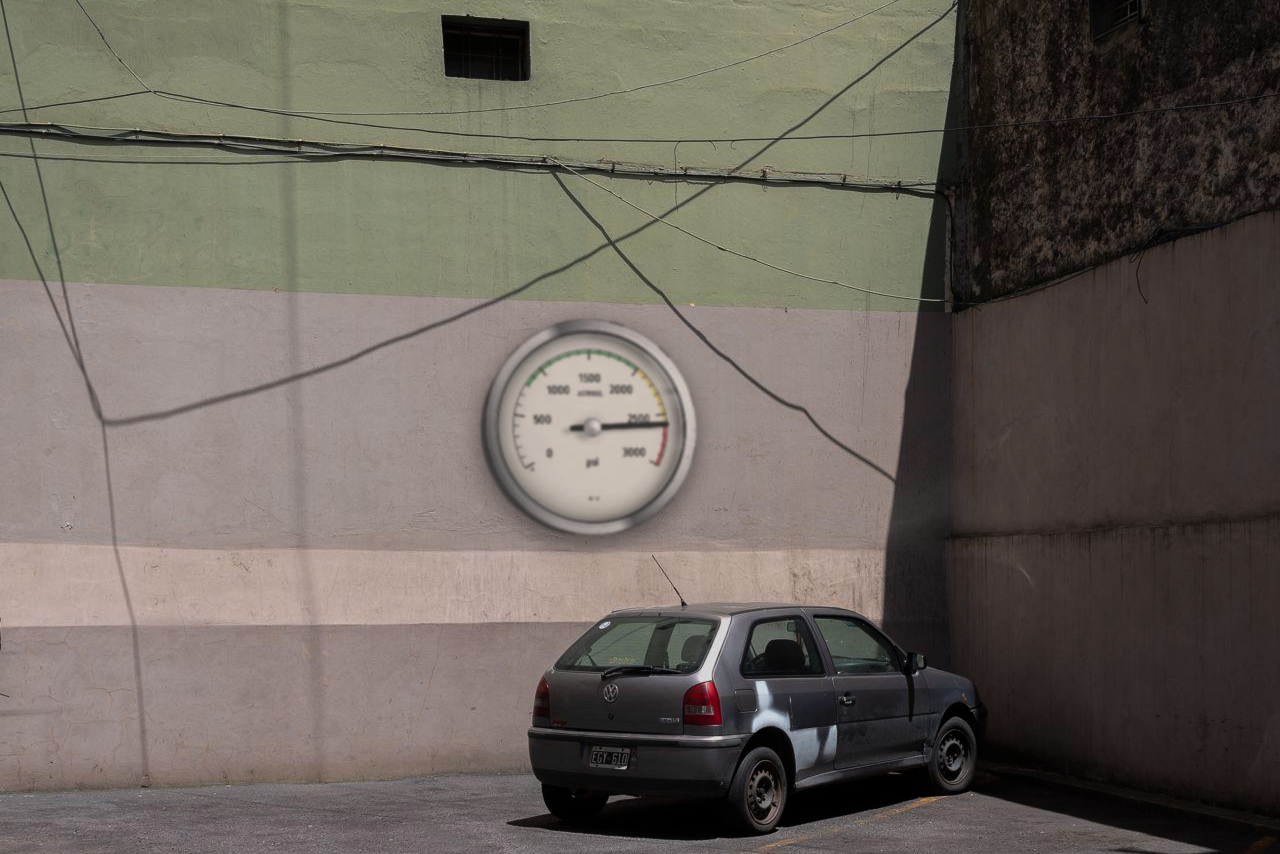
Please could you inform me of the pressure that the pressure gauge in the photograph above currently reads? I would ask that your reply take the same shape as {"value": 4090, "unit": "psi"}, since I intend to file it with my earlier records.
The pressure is {"value": 2600, "unit": "psi"}
